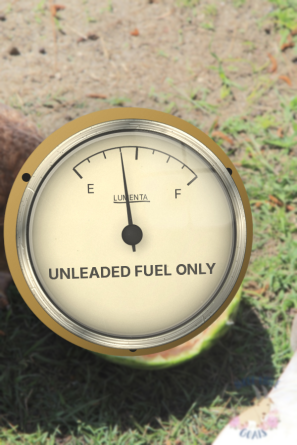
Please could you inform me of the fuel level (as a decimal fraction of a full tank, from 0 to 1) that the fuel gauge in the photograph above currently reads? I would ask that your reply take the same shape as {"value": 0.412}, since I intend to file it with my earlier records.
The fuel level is {"value": 0.375}
